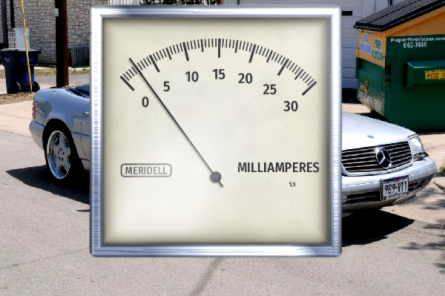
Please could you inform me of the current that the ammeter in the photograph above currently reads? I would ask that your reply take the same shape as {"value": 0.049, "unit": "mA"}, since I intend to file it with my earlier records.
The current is {"value": 2.5, "unit": "mA"}
